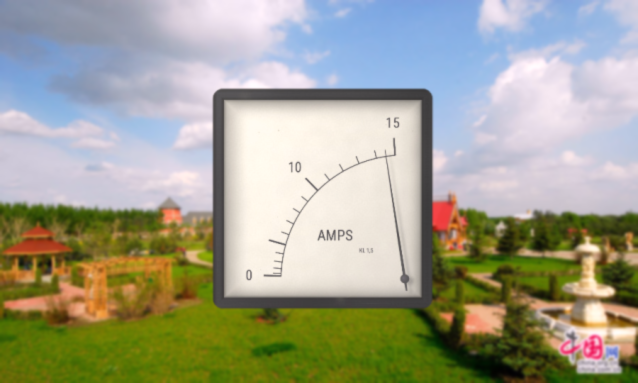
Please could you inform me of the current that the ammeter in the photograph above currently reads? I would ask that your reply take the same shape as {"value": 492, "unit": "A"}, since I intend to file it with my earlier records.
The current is {"value": 14.5, "unit": "A"}
